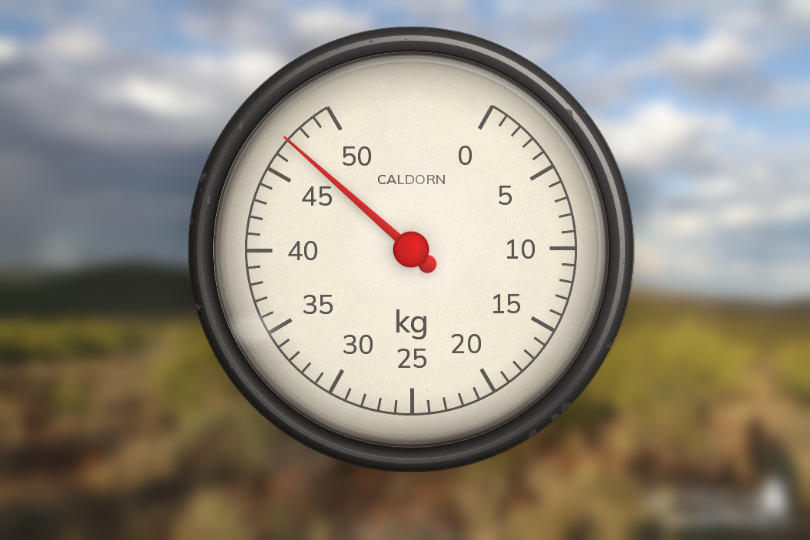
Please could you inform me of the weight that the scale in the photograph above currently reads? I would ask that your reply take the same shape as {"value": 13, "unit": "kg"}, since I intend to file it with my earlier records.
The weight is {"value": 47, "unit": "kg"}
